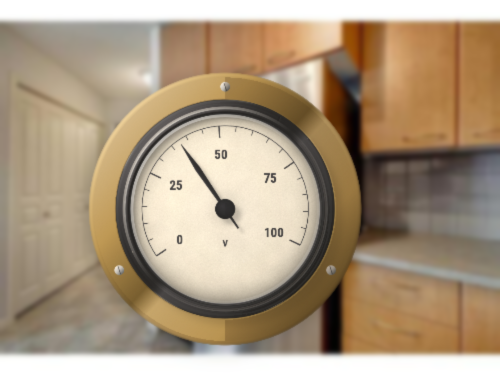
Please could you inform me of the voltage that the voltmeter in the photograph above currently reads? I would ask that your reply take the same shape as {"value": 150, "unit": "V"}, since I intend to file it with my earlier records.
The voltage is {"value": 37.5, "unit": "V"}
